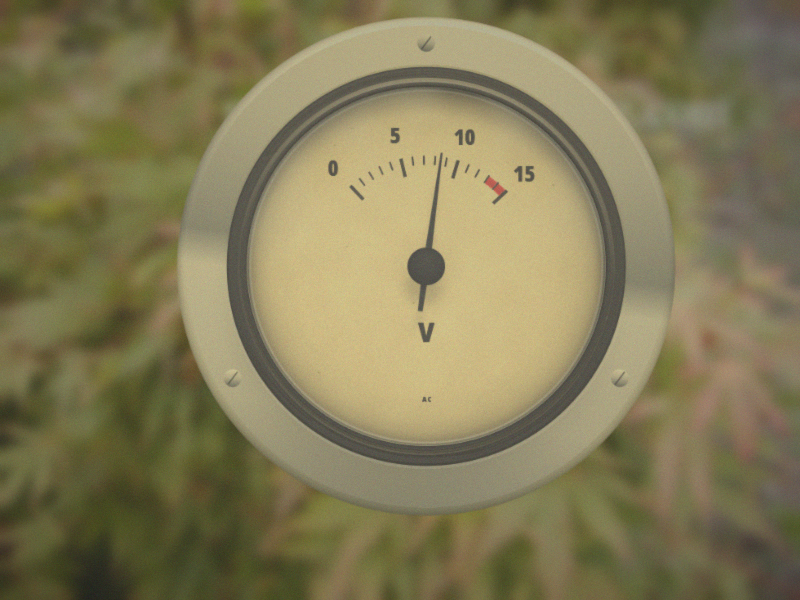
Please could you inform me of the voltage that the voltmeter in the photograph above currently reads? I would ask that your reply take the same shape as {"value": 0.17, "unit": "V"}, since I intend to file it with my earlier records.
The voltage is {"value": 8.5, "unit": "V"}
